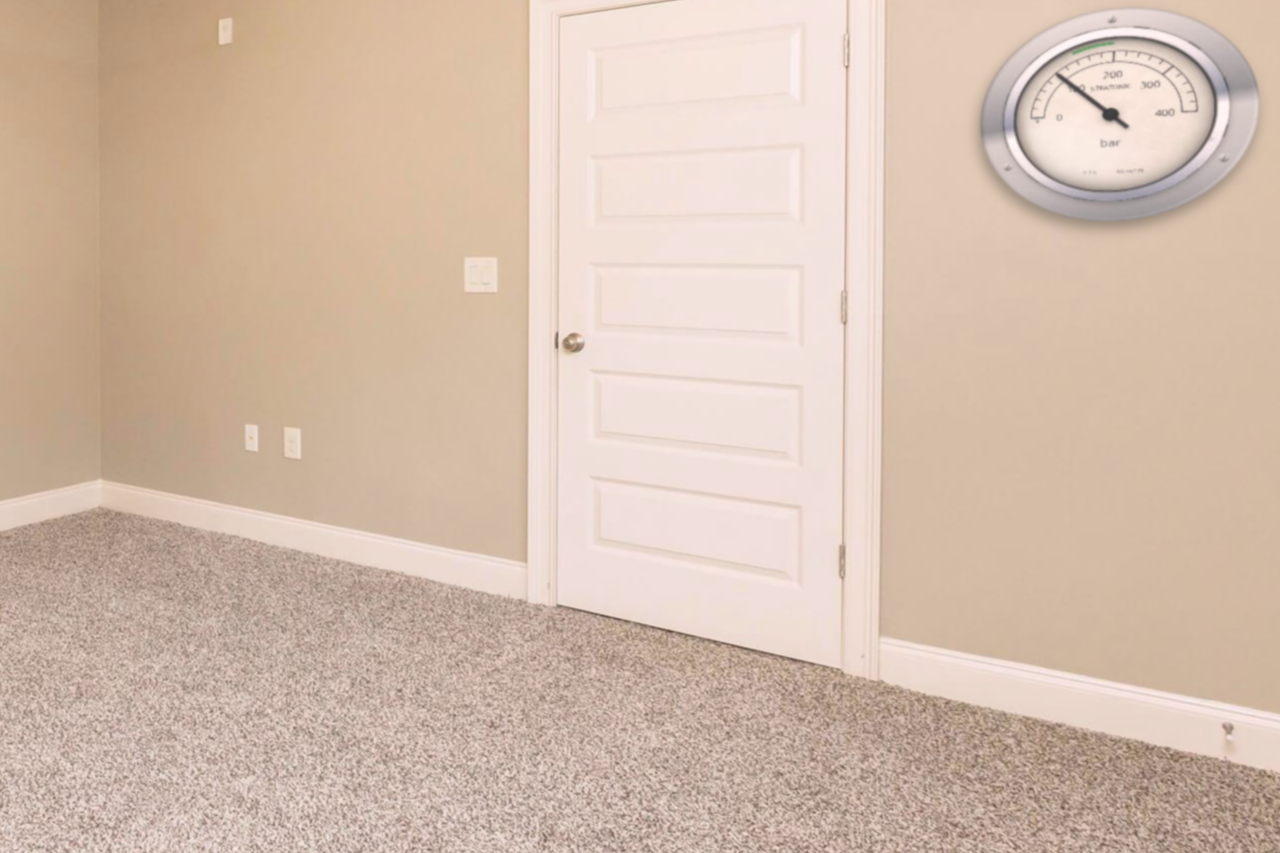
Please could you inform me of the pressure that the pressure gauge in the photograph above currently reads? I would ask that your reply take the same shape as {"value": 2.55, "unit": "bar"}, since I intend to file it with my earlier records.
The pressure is {"value": 100, "unit": "bar"}
